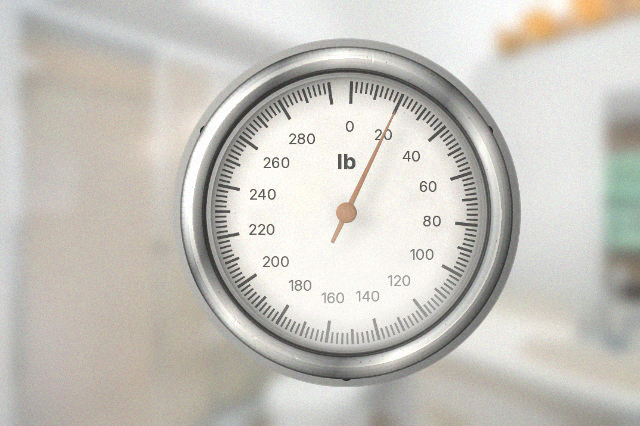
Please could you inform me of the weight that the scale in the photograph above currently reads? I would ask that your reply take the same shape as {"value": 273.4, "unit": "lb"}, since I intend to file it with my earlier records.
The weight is {"value": 20, "unit": "lb"}
